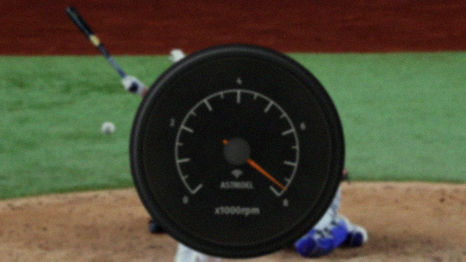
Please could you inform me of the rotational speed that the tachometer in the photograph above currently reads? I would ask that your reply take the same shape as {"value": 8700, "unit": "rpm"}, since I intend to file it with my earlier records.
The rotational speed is {"value": 7750, "unit": "rpm"}
